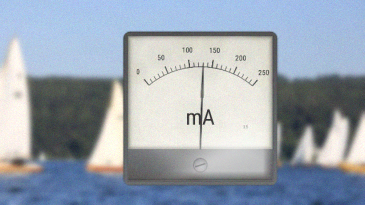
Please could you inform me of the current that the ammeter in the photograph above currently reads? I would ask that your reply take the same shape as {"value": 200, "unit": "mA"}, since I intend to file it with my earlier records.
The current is {"value": 130, "unit": "mA"}
